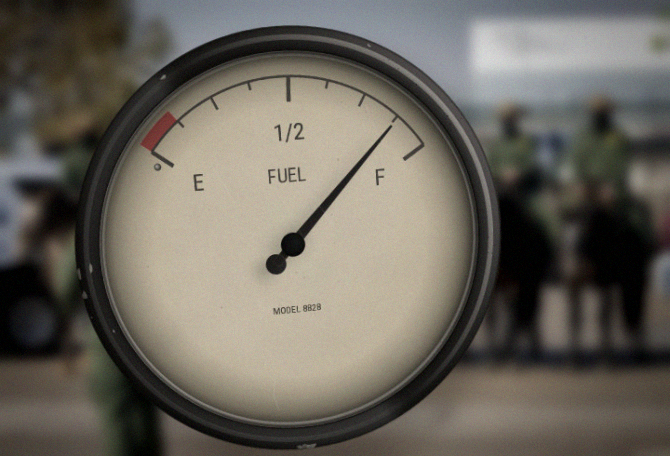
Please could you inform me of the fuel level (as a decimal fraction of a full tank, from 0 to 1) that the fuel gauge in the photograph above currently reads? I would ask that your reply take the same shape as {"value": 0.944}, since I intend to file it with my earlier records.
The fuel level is {"value": 0.875}
